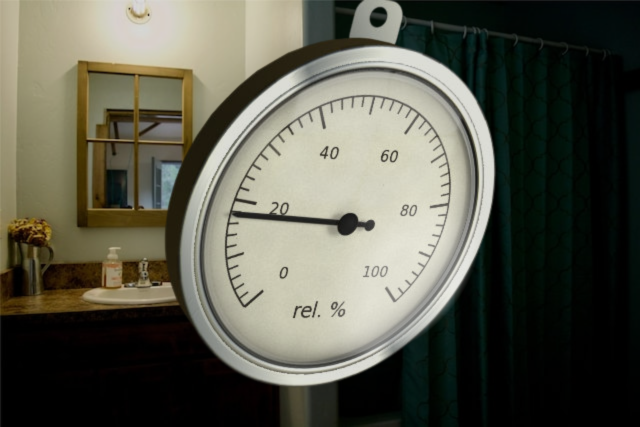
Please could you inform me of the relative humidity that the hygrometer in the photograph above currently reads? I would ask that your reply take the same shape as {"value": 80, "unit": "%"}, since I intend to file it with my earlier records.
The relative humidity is {"value": 18, "unit": "%"}
